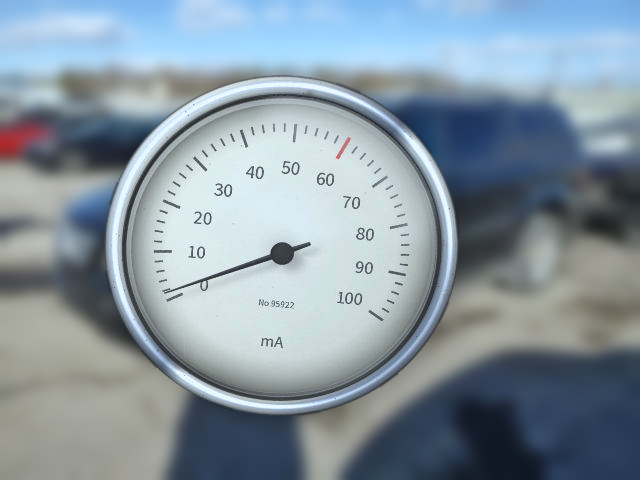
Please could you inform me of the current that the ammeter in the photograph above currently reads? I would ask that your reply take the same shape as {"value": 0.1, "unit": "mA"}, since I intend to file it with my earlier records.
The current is {"value": 2, "unit": "mA"}
